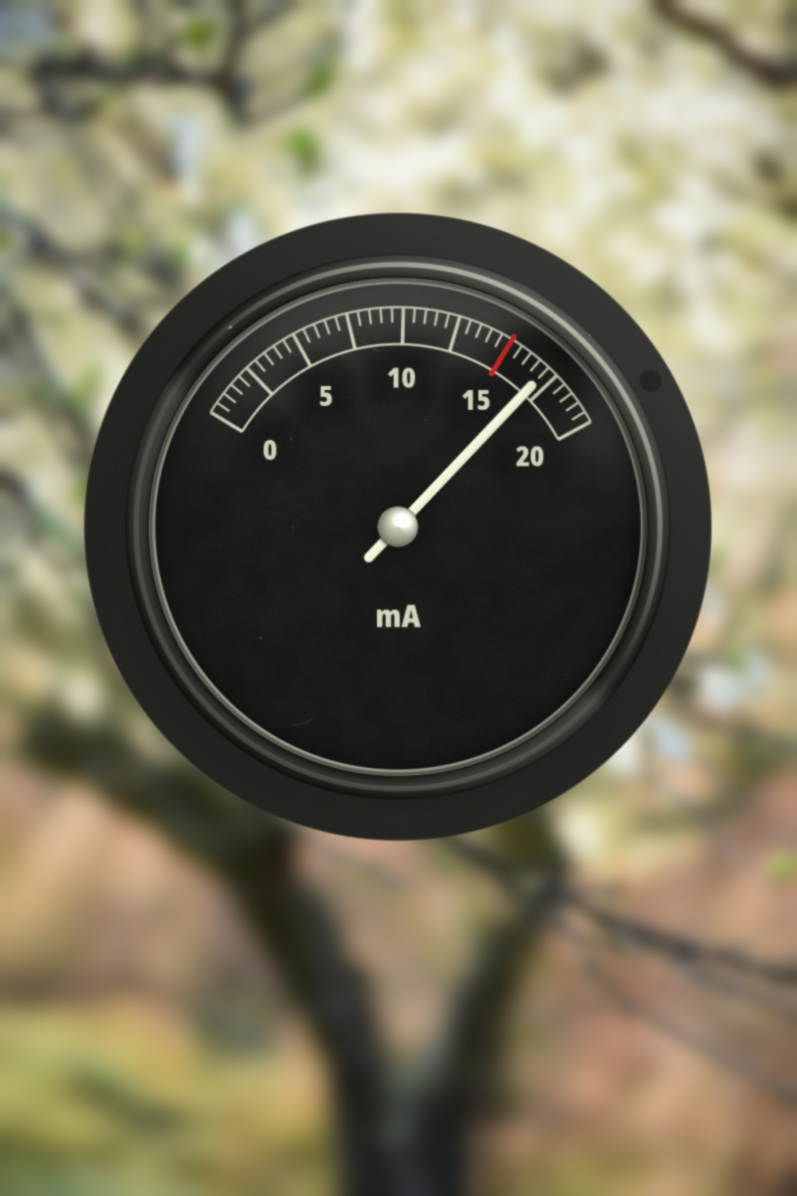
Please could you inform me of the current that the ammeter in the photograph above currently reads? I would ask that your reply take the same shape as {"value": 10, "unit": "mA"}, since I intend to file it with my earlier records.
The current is {"value": 17, "unit": "mA"}
